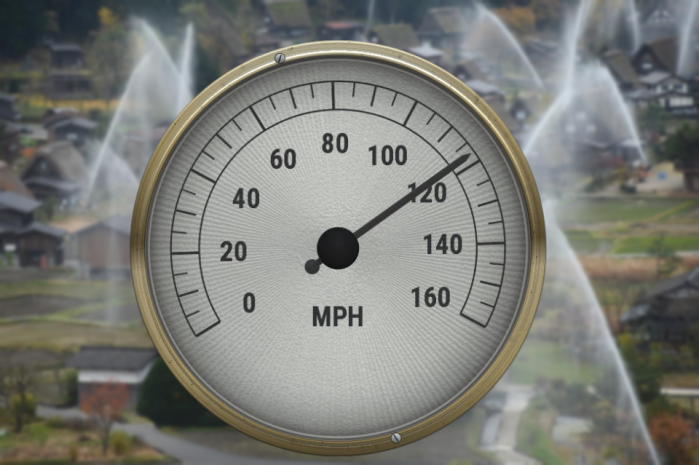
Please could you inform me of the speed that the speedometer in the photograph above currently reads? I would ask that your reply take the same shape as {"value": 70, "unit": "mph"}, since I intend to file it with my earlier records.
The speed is {"value": 117.5, "unit": "mph"}
